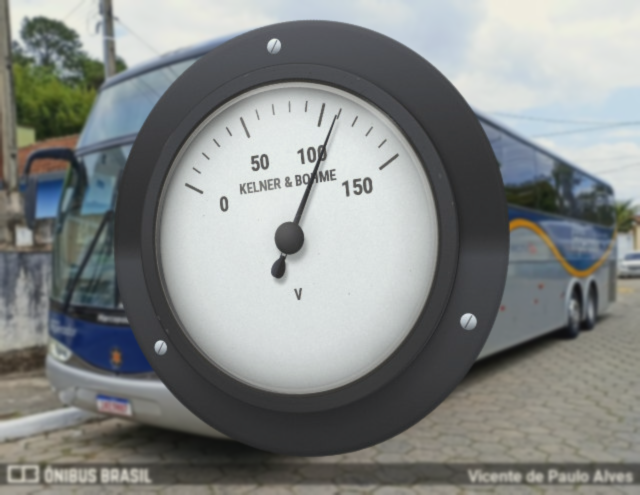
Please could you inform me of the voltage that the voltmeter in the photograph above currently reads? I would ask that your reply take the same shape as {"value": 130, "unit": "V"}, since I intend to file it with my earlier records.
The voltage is {"value": 110, "unit": "V"}
